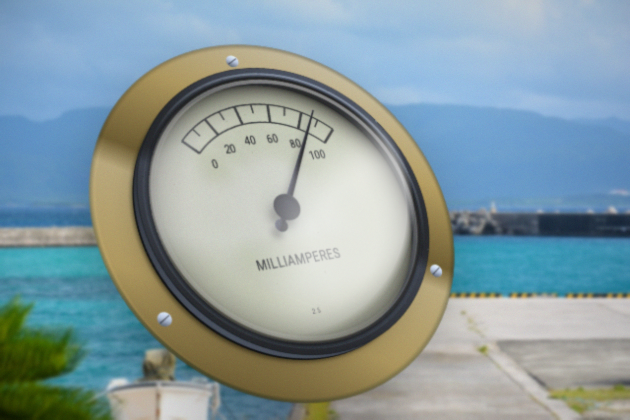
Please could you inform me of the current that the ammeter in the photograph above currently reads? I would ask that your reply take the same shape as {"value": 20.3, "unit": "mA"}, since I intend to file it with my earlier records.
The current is {"value": 85, "unit": "mA"}
